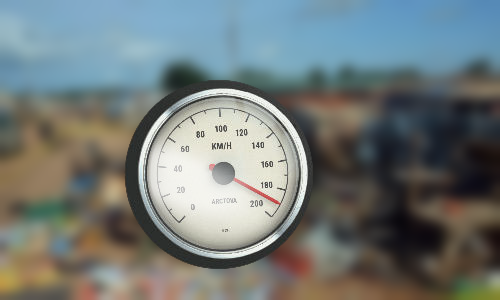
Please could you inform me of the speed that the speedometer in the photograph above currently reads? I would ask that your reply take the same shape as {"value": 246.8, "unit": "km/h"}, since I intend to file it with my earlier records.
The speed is {"value": 190, "unit": "km/h"}
